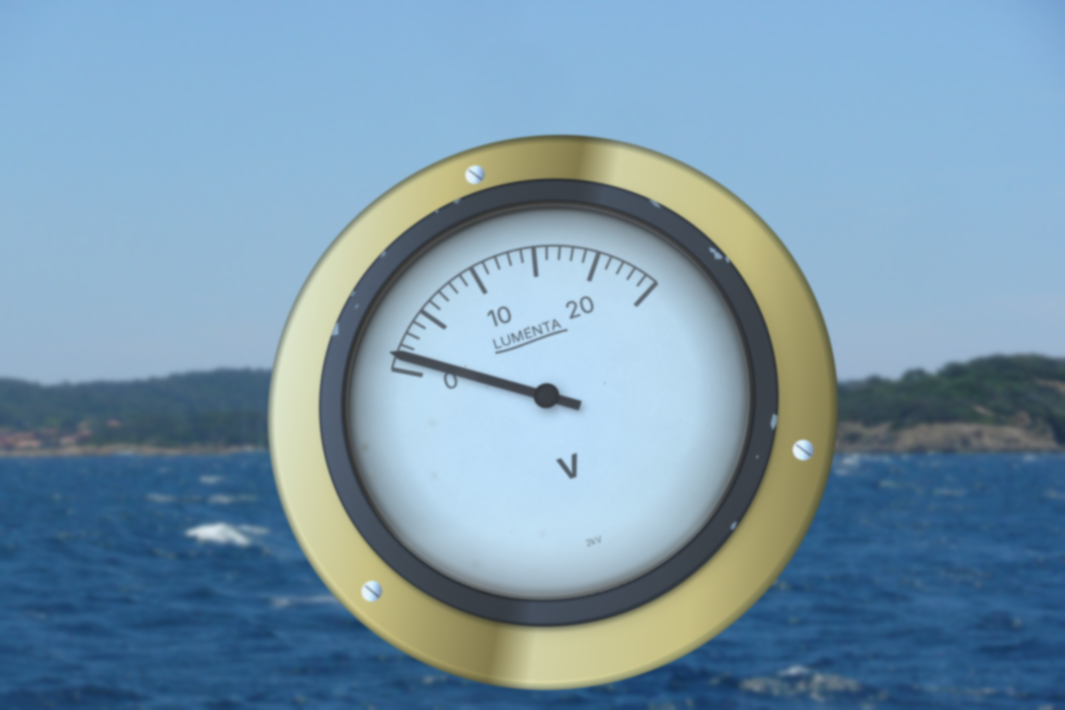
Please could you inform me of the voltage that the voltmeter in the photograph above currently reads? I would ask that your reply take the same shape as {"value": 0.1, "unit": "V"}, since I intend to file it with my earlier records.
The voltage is {"value": 1, "unit": "V"}
